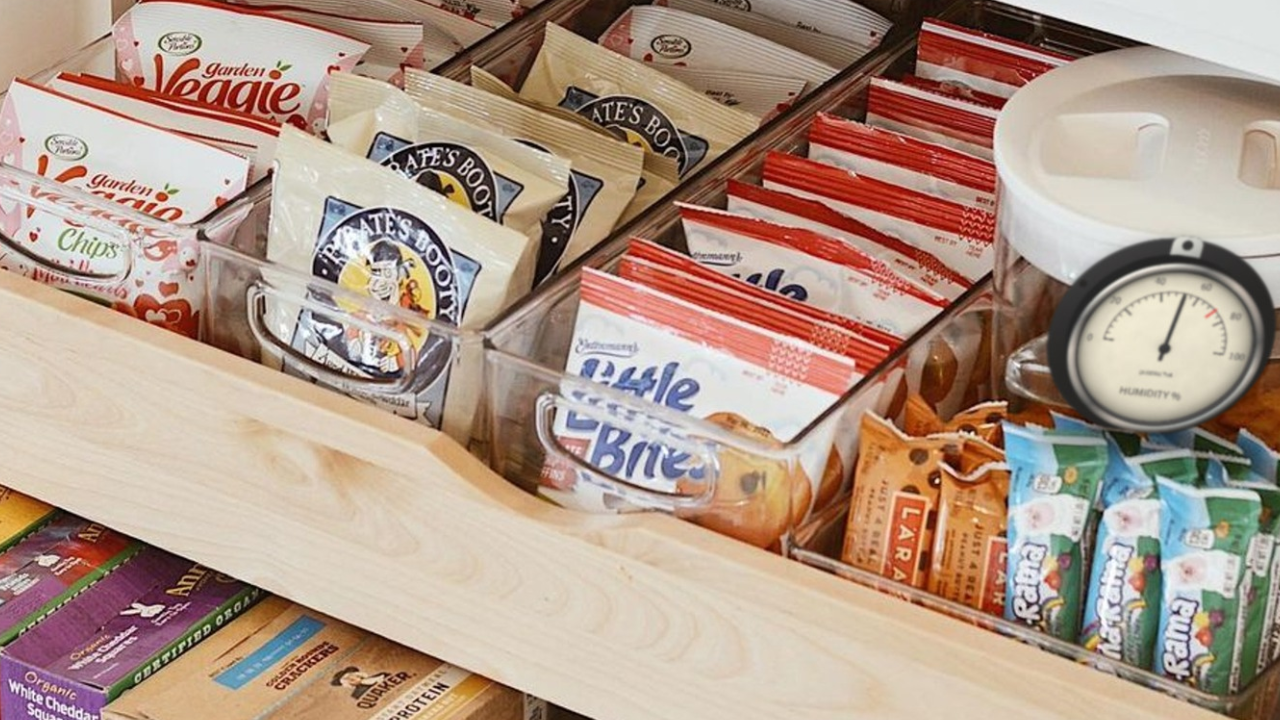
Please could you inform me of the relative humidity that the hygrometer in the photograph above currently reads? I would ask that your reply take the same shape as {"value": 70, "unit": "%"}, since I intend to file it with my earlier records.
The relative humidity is {"value": 52, "unit": "%"}
